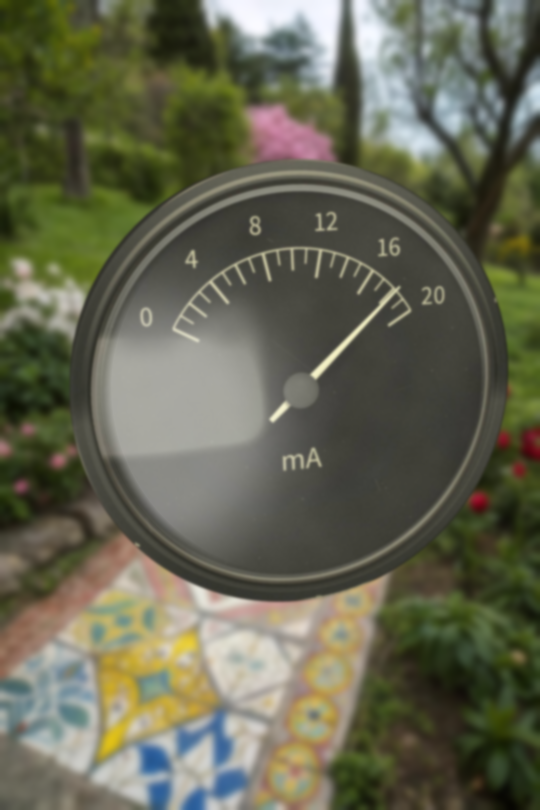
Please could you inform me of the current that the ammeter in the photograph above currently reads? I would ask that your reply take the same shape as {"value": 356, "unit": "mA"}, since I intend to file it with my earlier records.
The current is {"value": 18, "unit": "mA"}
